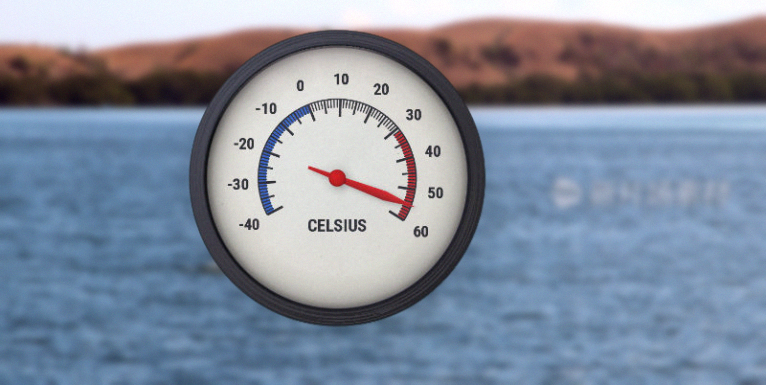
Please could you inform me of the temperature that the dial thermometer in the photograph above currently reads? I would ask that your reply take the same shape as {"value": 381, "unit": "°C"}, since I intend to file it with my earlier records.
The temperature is {"value": 55, "unit": "°C"}
